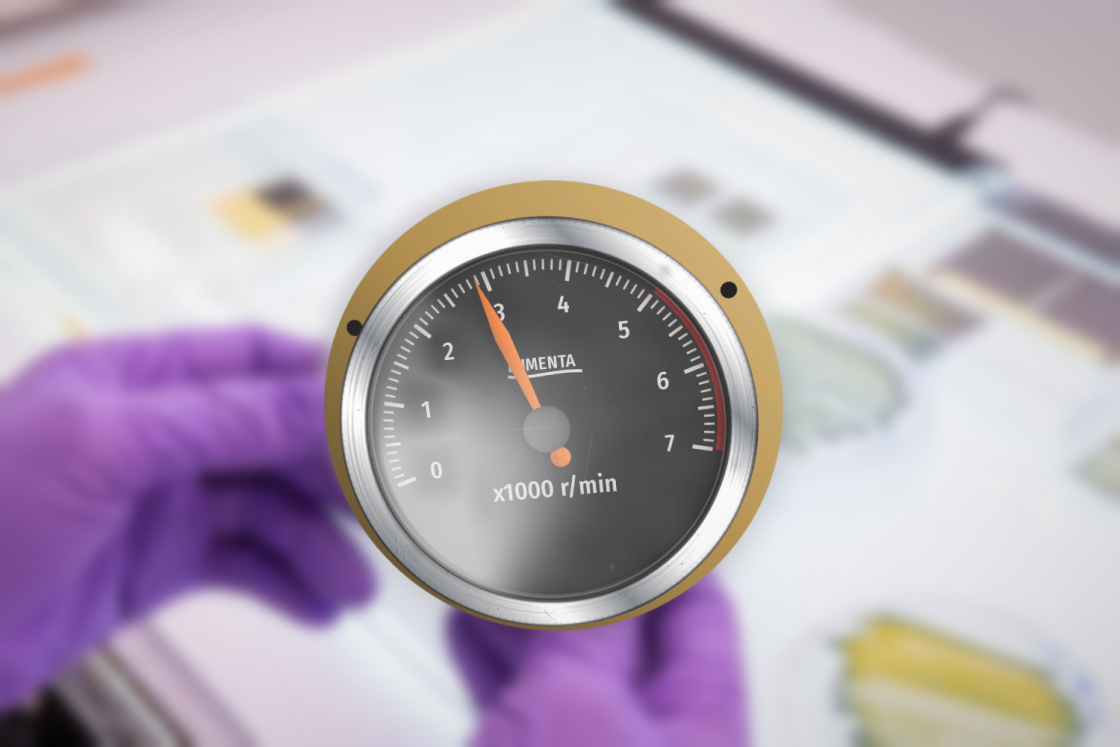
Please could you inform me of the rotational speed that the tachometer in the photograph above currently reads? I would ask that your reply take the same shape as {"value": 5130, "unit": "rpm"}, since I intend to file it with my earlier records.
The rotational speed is {"value": 2900, "unit": "rpm"}
